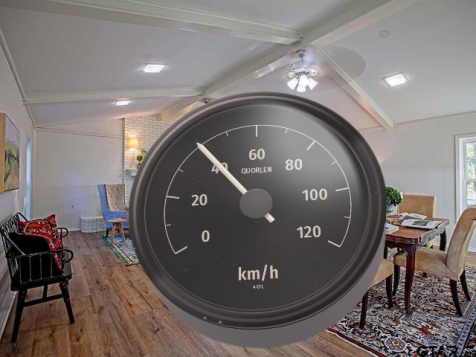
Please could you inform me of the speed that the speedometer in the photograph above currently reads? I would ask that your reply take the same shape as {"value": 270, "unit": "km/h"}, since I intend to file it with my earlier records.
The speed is {"value": 40, "unit": "km/h"}
